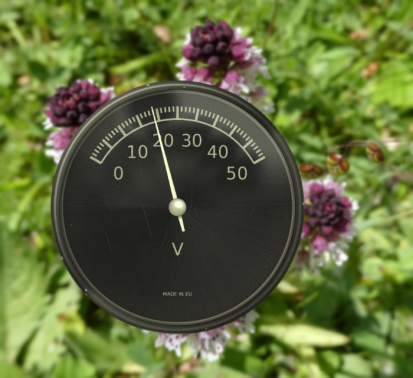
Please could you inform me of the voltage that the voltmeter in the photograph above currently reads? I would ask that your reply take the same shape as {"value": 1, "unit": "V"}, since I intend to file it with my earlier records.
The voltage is {"value": 19, "unit": "V"}
